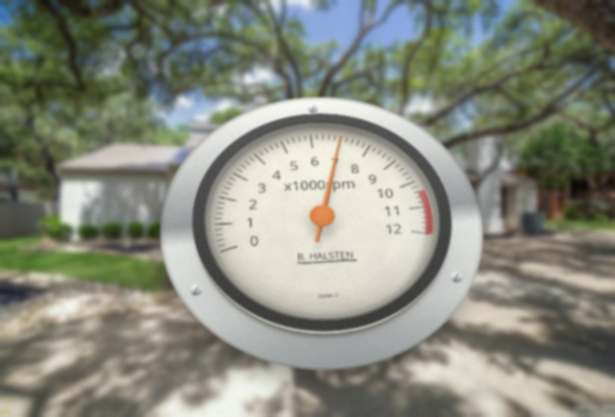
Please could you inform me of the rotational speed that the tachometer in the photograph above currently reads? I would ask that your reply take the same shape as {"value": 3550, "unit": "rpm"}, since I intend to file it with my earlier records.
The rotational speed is {"value": 7000, "unit": "rpm"}
